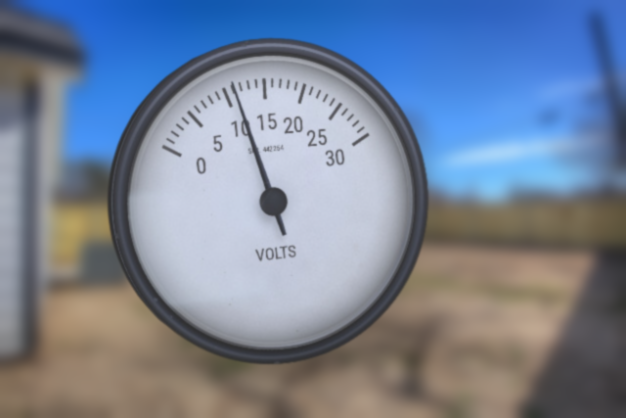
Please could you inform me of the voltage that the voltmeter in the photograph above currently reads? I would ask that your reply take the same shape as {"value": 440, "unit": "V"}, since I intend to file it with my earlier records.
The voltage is {"value": 11, "unit": "V"}
